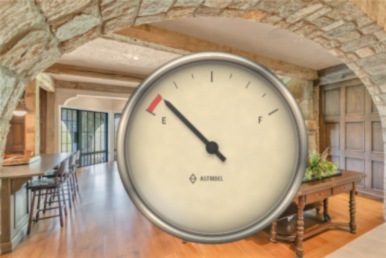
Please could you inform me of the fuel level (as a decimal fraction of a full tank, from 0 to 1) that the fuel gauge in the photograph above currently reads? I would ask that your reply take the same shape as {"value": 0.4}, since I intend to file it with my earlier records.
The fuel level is {"value": 0.125}
